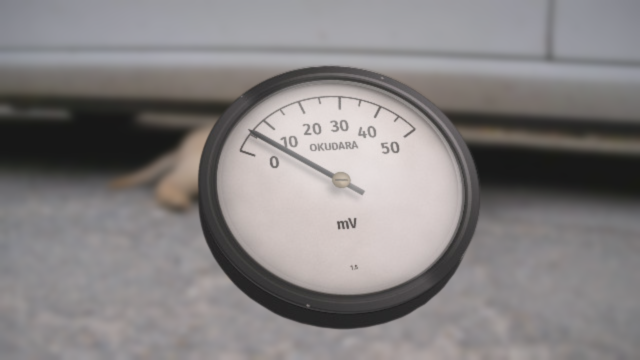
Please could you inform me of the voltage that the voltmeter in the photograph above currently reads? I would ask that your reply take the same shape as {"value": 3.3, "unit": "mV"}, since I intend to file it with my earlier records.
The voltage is {"value": 5, "unit": "mV"}
